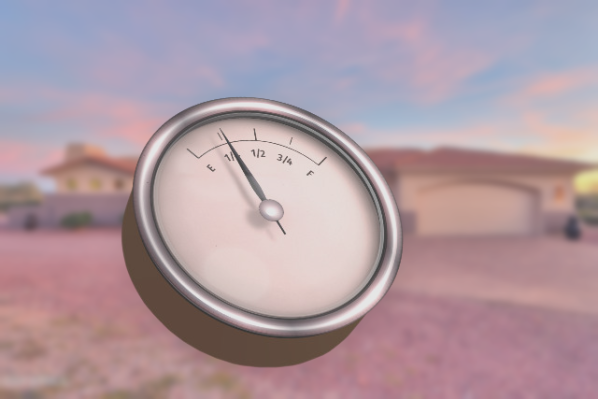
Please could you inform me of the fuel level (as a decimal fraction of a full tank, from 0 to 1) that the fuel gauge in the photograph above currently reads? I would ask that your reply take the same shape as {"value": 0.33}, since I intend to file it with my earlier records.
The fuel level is {"value": 0.25}
